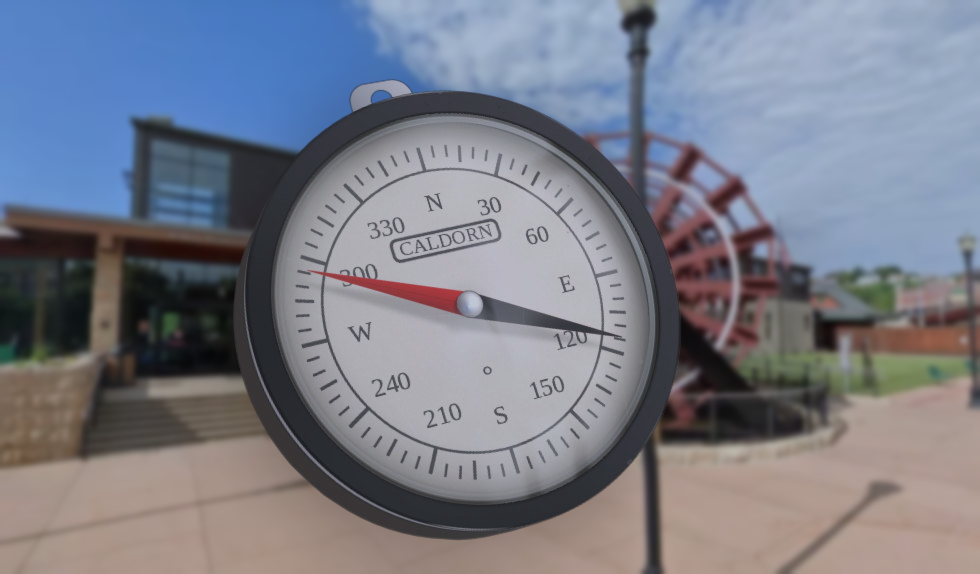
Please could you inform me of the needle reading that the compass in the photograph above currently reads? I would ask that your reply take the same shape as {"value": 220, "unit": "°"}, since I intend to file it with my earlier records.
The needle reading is {"value": 295, "unit": "°"}
